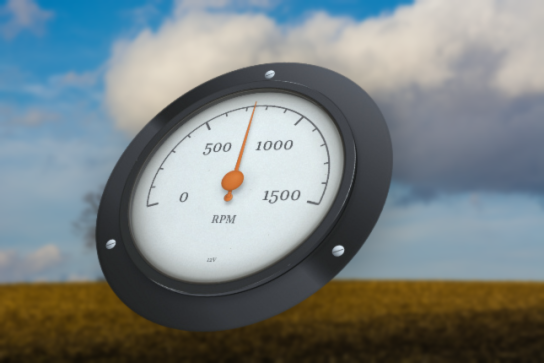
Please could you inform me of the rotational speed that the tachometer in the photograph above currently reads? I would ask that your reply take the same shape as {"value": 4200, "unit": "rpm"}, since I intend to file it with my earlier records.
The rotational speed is {"value": 750, "unit": "rpm"}
